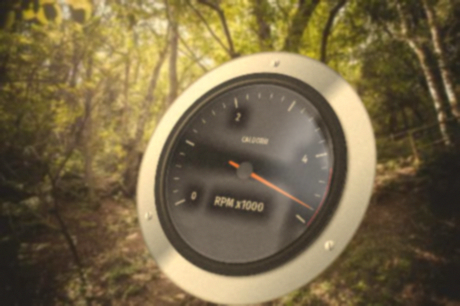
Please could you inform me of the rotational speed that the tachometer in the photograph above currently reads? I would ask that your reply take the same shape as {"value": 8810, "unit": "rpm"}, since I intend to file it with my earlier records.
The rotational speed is {"value": 4800, "unit": "rpm"}
